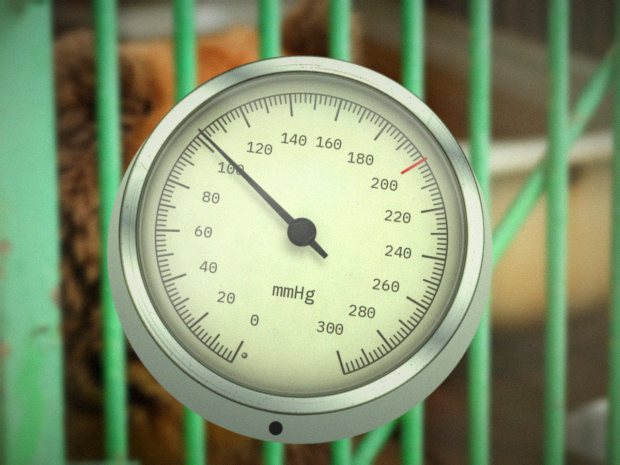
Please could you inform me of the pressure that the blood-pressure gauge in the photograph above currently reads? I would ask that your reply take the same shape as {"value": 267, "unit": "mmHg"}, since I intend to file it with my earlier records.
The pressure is {"value": 102, "unit": "mmHg"}
